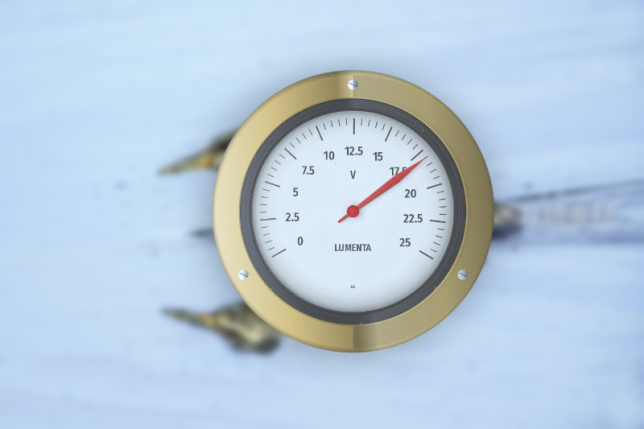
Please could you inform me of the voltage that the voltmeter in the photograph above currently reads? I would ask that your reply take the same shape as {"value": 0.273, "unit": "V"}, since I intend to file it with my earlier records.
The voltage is {"value": 18, "unit": "V"}
